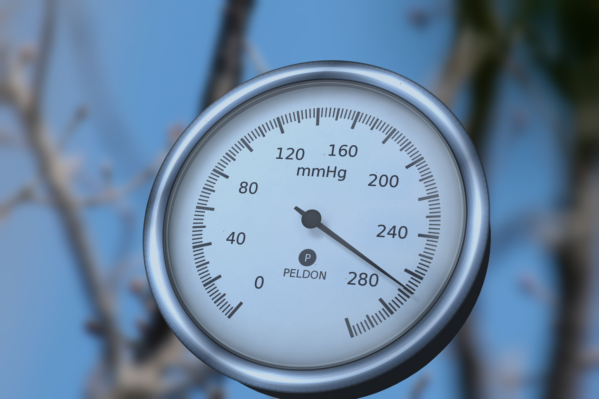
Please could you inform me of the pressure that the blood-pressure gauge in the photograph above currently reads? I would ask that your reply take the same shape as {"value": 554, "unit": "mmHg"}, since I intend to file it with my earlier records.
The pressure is {"value": 268, "unit": "mmHg"}
